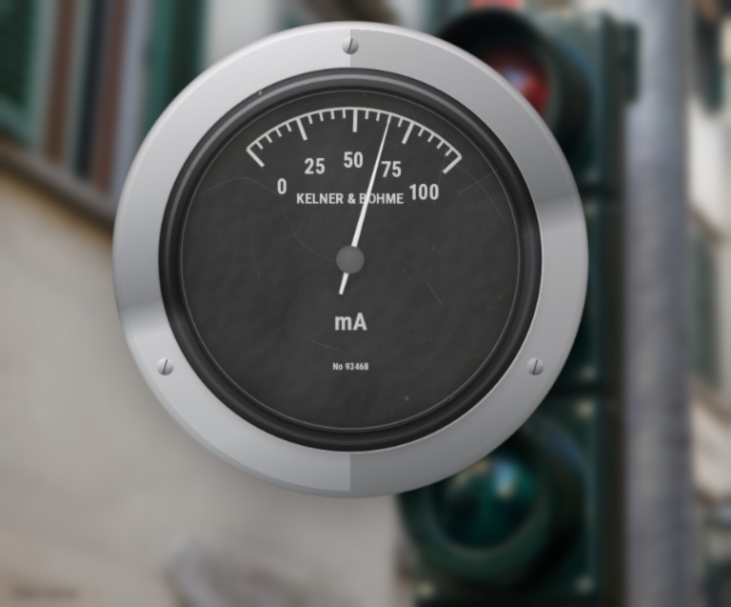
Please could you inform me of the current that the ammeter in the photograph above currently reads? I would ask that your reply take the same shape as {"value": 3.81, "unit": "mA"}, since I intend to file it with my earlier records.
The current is {"value": 65, "unit": "mA"}
